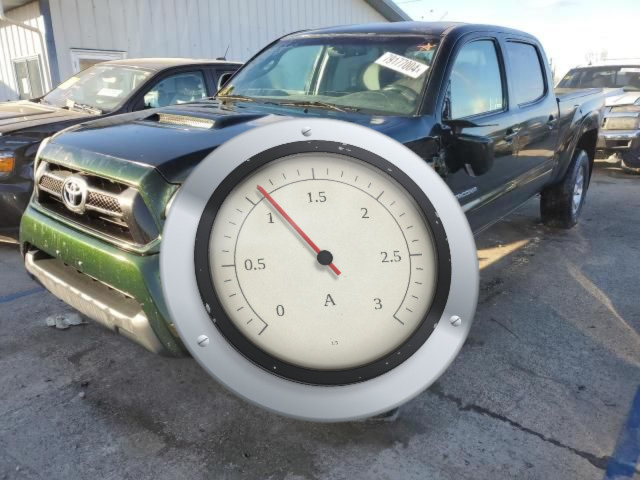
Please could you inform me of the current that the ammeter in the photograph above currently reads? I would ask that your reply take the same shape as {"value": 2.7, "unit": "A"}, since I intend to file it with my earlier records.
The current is {"value": 1.1, "unit": "A"}
